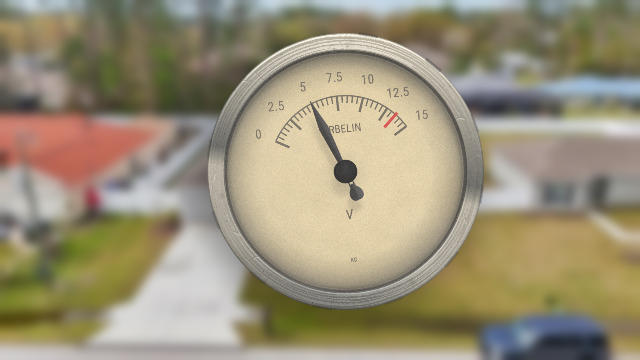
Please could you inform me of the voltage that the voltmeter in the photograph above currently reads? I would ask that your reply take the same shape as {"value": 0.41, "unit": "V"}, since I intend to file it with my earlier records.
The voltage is {"value": 5, "unit": "V"}
